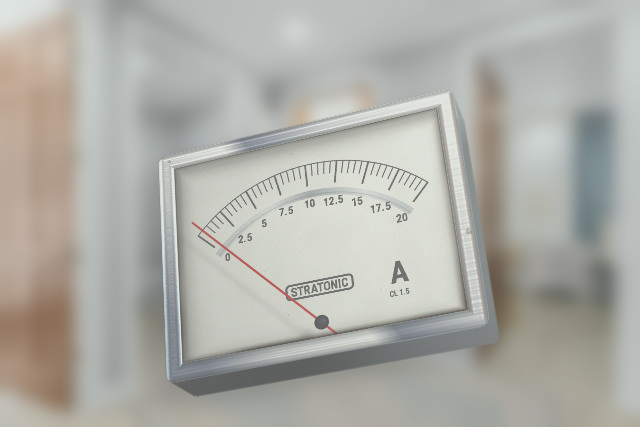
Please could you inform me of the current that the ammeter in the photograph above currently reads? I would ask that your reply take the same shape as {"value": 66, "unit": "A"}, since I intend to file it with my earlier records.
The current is {"value": 0.5, "unit": "A"}
